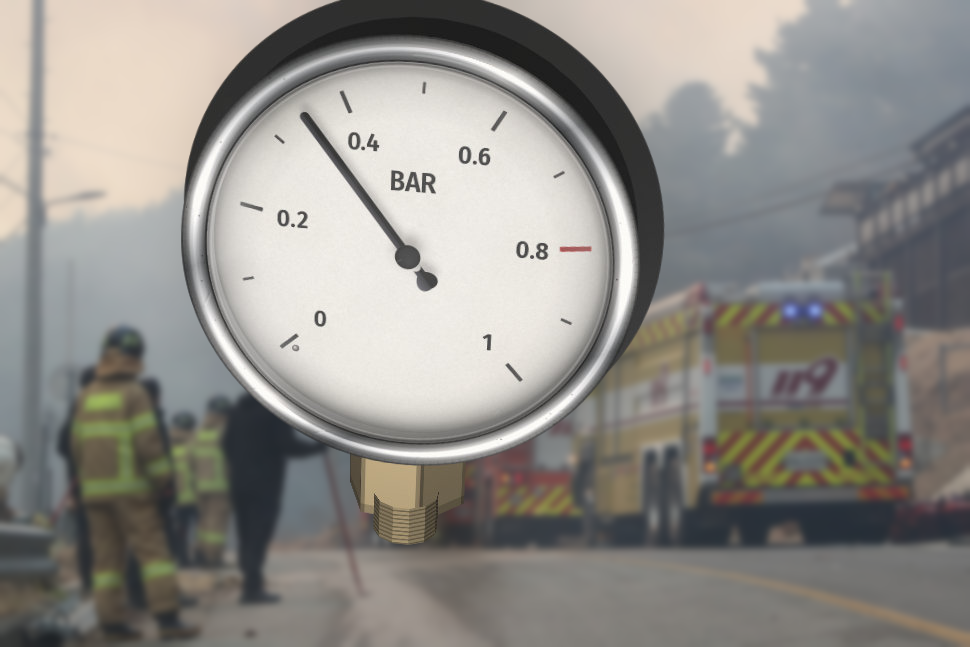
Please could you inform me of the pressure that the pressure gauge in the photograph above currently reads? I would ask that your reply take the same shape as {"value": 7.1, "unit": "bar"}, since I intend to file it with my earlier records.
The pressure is {"value": 0.35, "unit": "bar"}
